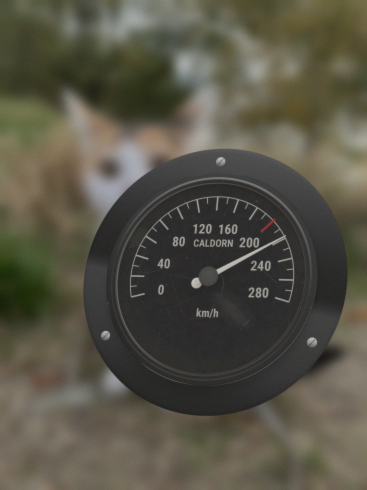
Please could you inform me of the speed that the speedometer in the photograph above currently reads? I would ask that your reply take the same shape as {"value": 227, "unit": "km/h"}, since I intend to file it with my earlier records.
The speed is {"value": 220, "unit": "km/h"}
